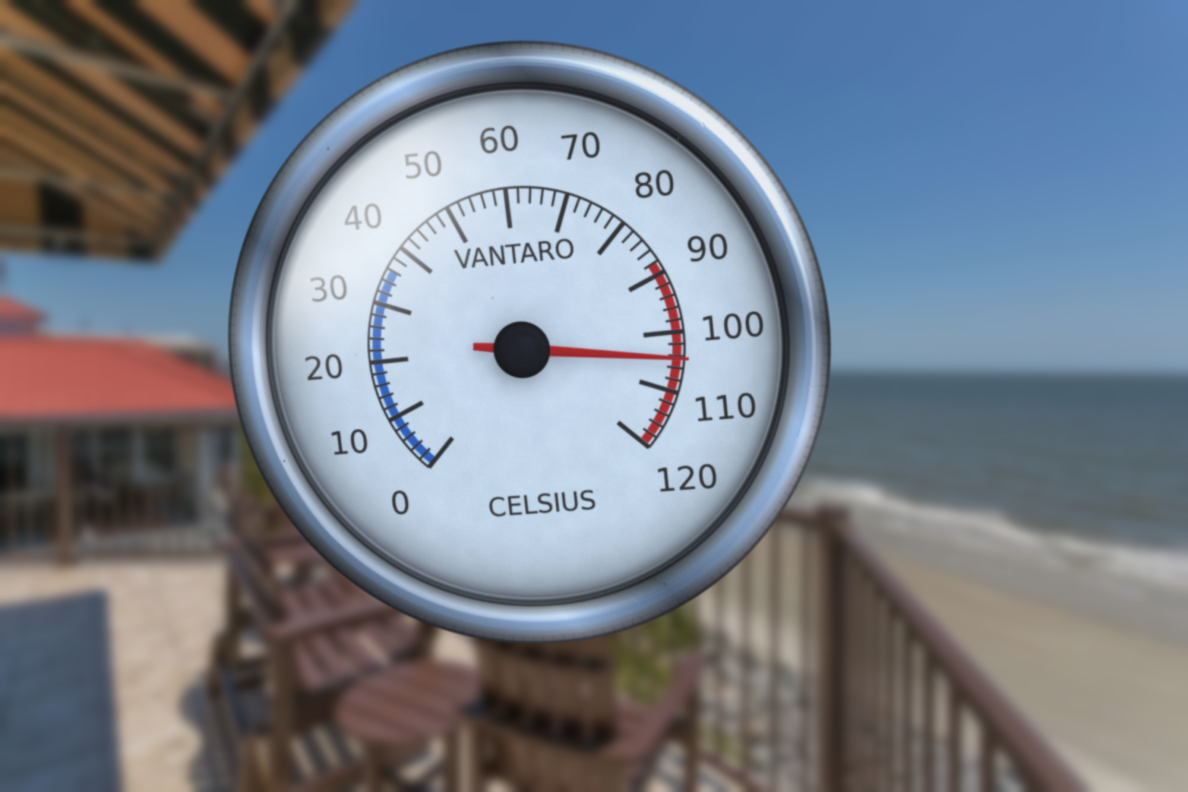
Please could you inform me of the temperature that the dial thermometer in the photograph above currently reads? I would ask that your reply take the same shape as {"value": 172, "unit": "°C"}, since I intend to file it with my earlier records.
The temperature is {"value": 104, "unit": "°C"}
